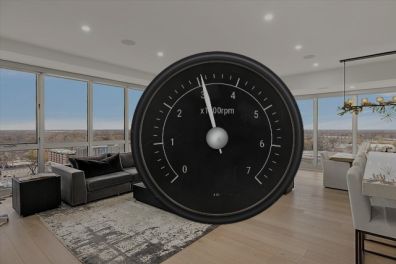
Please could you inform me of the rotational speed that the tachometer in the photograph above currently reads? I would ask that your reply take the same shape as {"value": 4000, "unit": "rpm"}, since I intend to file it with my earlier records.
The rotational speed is {"value": 3100, "unit": "rpm"}
